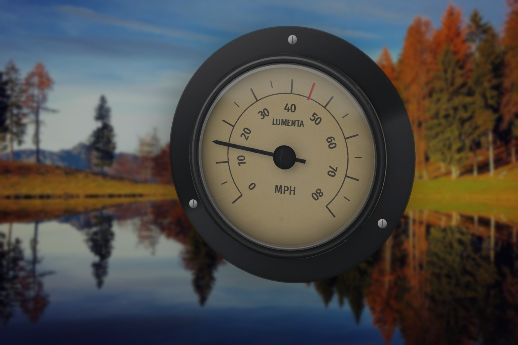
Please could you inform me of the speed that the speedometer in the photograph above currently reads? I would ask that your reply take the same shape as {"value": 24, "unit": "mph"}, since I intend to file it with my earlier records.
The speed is {"value": 15, "unit": "mph"}
